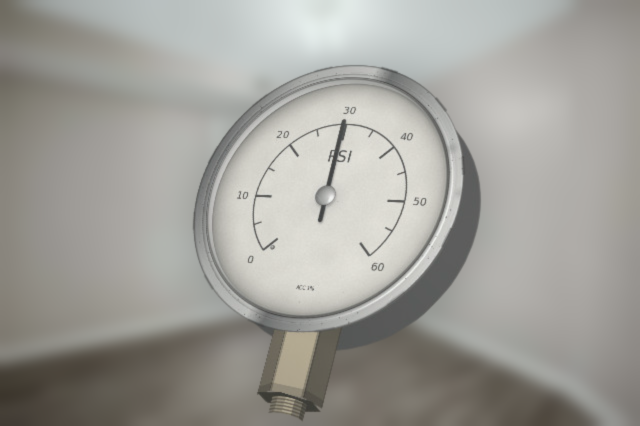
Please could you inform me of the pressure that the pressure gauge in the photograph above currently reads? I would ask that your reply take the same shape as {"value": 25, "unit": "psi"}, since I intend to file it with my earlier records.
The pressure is {"value": 30, "unit": "psi"}
